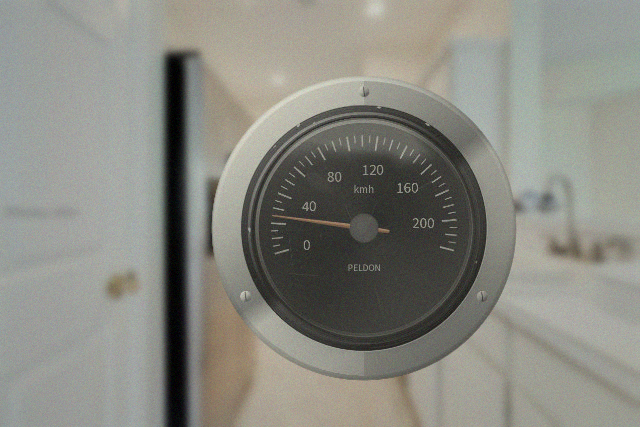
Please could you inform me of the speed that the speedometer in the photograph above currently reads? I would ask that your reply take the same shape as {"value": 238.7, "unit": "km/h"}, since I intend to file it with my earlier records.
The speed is {"value": 25, "unit": "km/h"}
